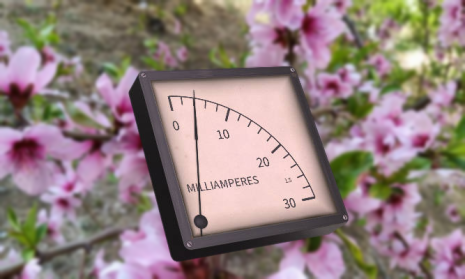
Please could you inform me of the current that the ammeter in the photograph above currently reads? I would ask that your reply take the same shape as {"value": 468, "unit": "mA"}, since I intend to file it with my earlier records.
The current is {"value": 4, "unit": "mA"}
